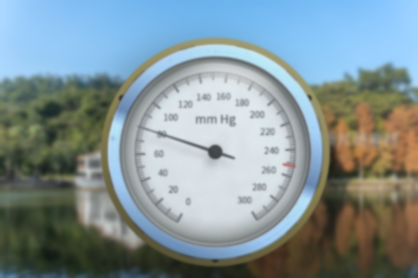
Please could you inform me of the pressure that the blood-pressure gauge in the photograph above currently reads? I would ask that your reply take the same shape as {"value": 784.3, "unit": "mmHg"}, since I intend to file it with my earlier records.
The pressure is {"value": 80, "unit": "mmHg"}
